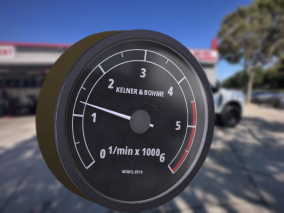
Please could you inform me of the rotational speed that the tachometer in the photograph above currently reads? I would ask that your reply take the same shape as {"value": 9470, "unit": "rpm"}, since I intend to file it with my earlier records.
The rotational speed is {"value": 1250, "unit": "rpm"}
